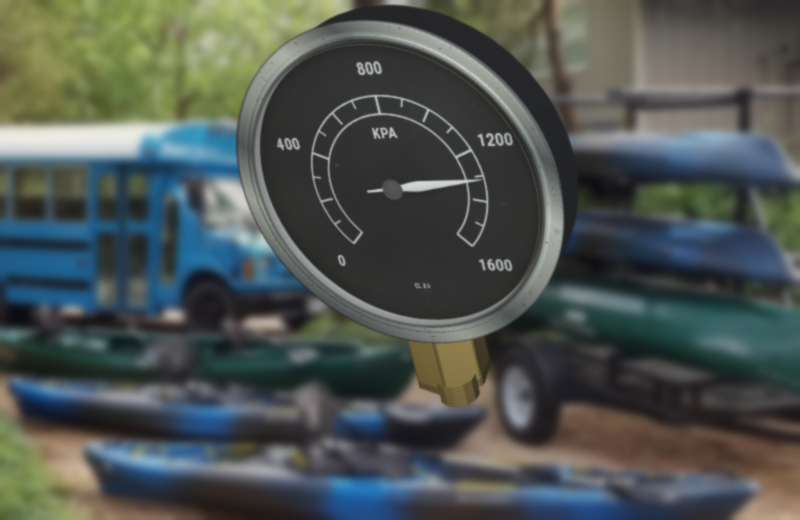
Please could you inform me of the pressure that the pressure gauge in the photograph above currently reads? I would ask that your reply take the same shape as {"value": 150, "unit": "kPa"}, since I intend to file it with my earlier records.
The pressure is {"value": 1300, "unit": "kPa"}
